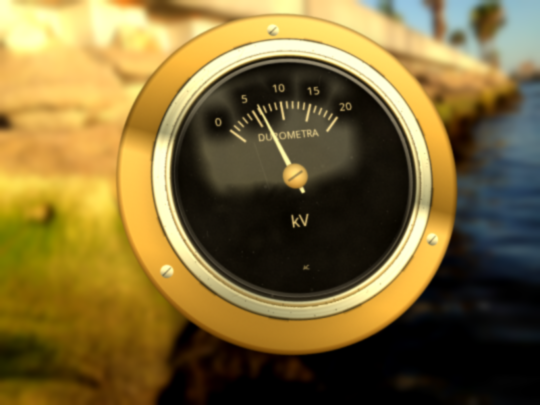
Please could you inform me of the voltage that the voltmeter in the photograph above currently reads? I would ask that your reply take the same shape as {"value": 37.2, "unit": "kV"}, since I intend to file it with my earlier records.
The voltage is {"value": 6, "unit": "kV"}
